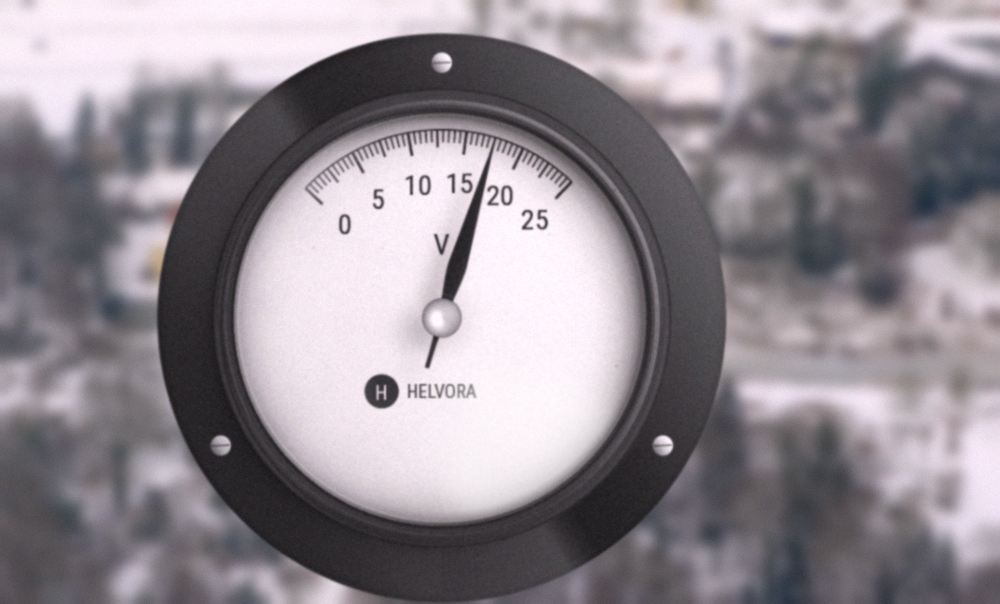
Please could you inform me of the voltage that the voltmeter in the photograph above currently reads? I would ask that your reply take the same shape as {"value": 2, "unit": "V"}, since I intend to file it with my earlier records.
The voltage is {"value": 17.5, "unit": "V"}
